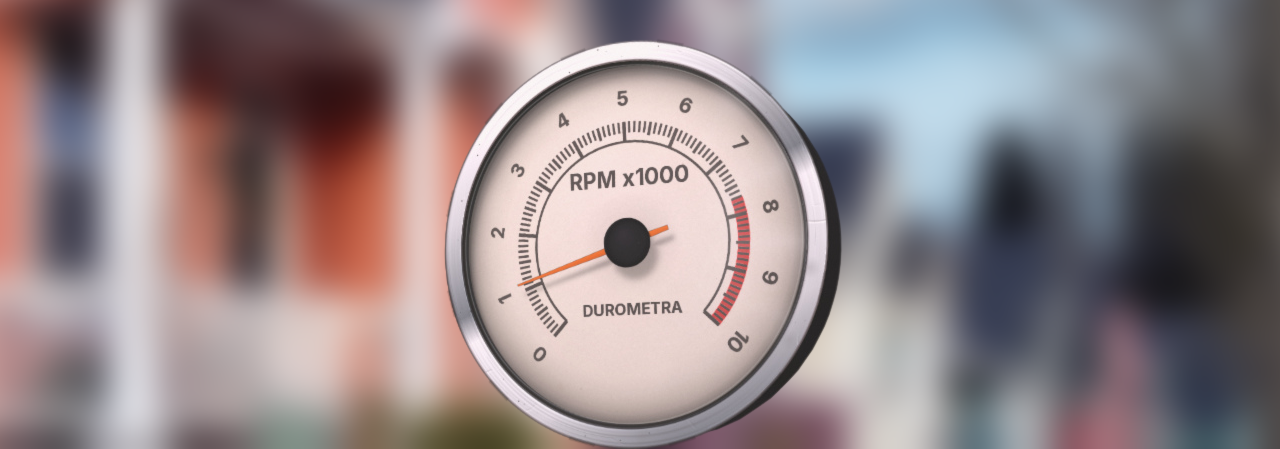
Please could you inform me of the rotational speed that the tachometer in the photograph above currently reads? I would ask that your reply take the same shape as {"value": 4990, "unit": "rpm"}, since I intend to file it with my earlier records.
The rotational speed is {"value": 1100, "unit": "rpm"}
